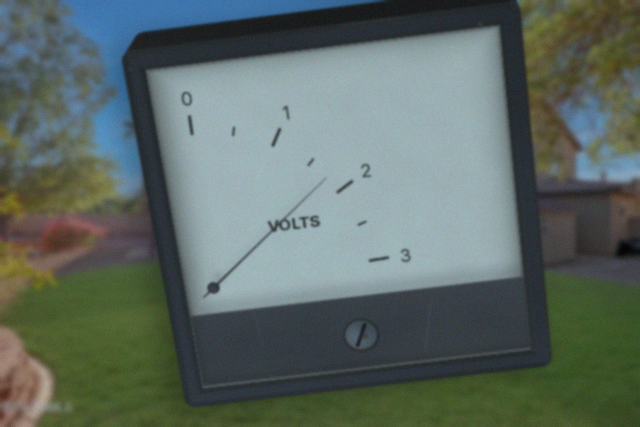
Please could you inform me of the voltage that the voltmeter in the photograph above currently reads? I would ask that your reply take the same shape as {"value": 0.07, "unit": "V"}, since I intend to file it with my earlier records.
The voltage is {"value": 1.75, "unit": "V"}
